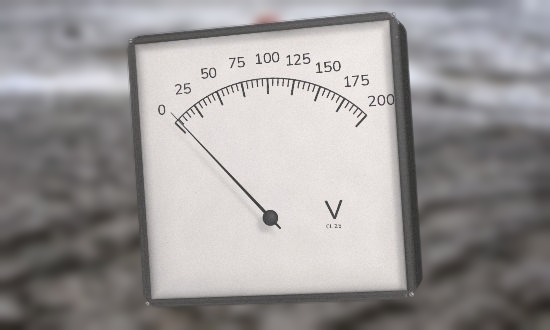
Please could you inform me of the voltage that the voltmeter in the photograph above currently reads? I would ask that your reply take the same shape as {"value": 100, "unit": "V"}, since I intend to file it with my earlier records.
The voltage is {"value": 5, "unit": "V"}
